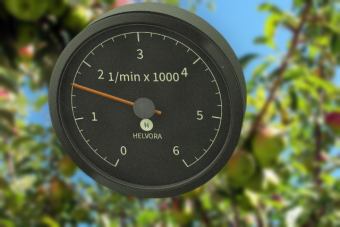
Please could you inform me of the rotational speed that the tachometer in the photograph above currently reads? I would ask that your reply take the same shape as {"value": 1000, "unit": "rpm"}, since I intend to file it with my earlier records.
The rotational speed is {"value": 1600, "unit": "rpm"}
